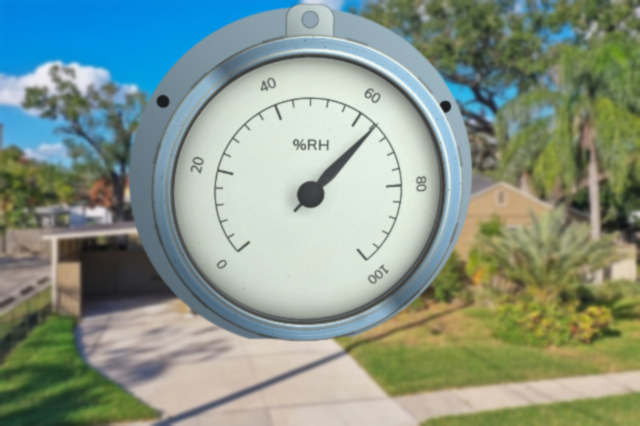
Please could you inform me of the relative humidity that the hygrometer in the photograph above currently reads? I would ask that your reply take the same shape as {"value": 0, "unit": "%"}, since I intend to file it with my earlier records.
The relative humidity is {"value": 64, "unit": "%"}
